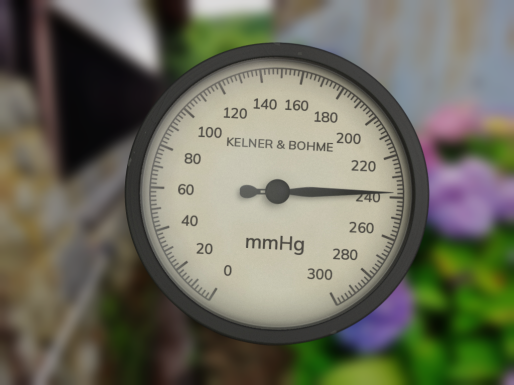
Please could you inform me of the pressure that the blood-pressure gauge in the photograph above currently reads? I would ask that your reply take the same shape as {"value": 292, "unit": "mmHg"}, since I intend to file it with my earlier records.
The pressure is {"value": 238, "unit": "mmHg"}
